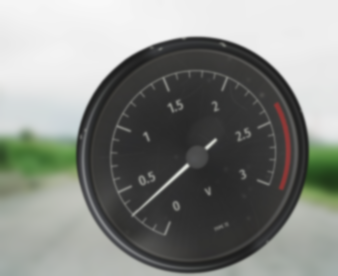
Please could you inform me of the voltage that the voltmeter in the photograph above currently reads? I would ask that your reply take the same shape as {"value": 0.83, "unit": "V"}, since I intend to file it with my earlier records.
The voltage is {"value": 0.3, "unit": "V"}
